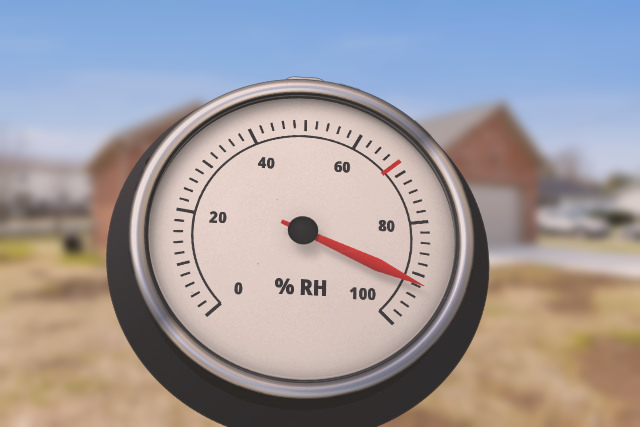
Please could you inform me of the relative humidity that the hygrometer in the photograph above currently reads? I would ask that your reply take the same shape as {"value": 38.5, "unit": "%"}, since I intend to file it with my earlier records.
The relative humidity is {"value": 92, "unit": "%"}
